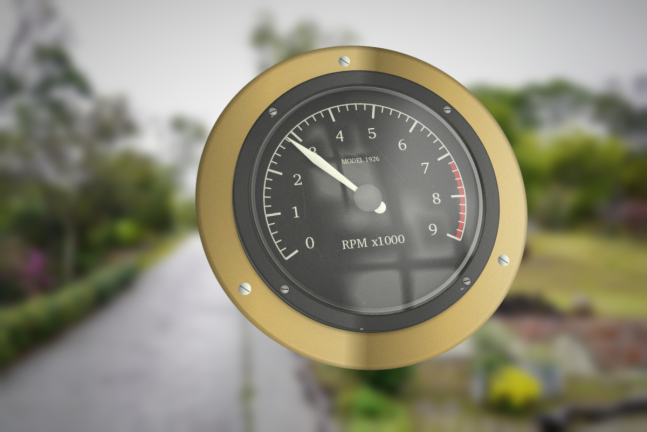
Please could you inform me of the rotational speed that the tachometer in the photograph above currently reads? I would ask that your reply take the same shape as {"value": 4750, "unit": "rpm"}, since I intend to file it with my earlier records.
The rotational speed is {"value": 2800, "unit": "rpm"}
